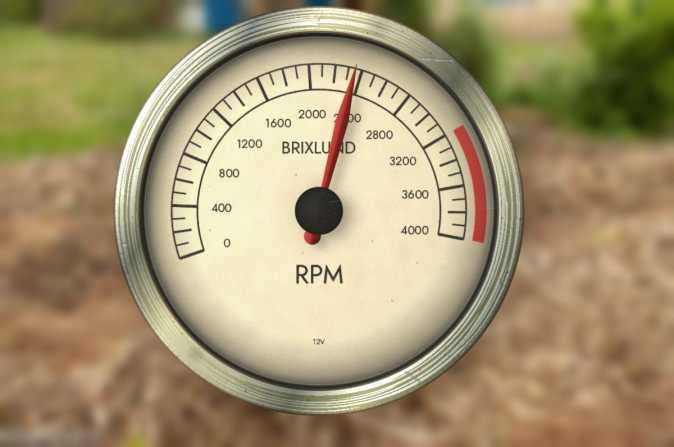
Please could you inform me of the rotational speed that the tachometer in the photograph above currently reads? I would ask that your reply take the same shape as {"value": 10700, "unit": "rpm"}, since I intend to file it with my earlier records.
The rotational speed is {"value": 2350, "unit": "rpm"}
